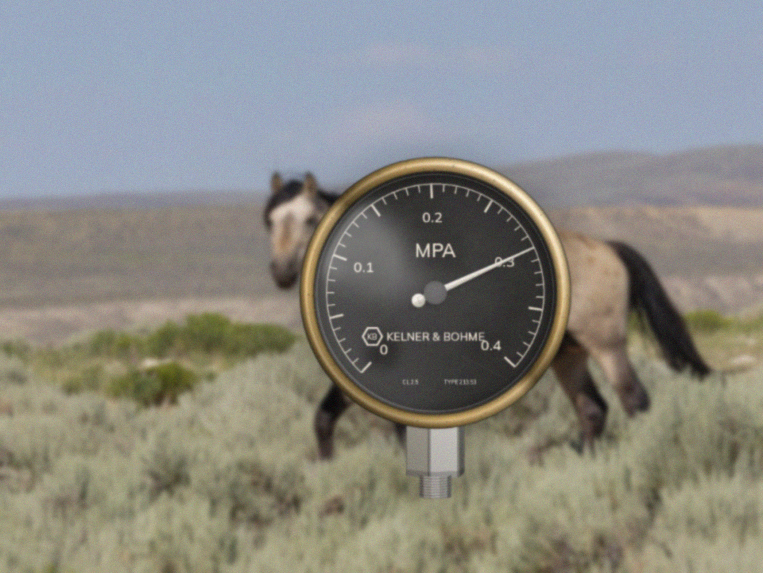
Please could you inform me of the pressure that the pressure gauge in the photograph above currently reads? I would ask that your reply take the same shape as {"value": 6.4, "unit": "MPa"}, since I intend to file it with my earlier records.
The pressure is {"value": 0.3, "unit": "MPa"}
